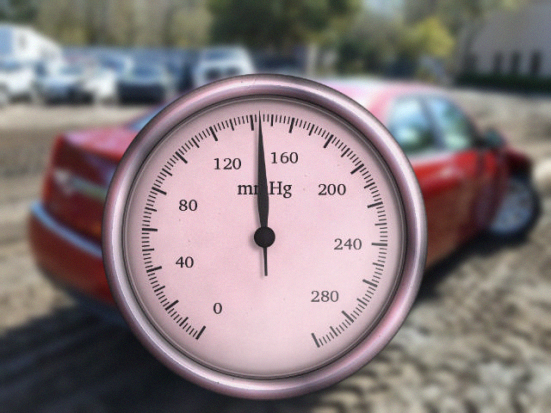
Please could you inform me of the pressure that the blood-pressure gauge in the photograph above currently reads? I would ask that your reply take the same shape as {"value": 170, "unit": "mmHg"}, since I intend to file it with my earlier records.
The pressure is {"value": 144, "unit": "mmHg"}
